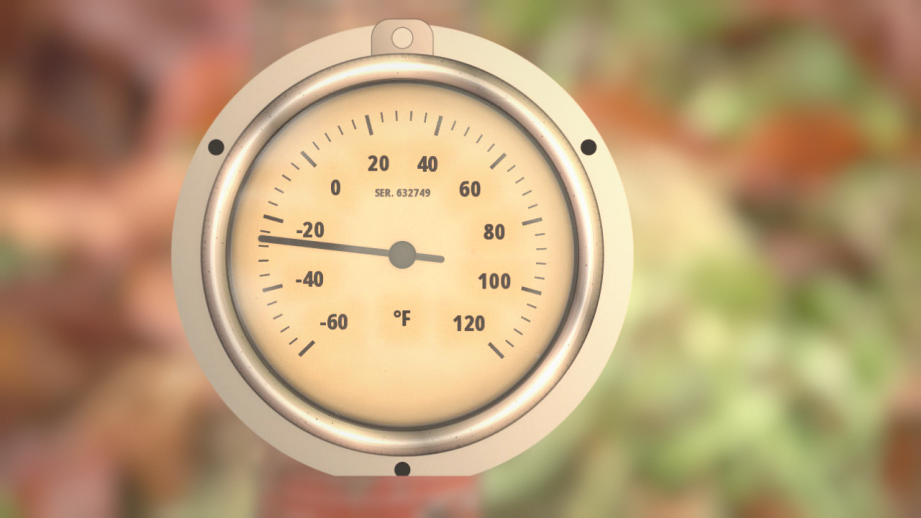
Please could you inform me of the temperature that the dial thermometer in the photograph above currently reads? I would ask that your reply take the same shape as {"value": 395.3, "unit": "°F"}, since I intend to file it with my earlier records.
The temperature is {"value": -26, "unit": "°F"}
